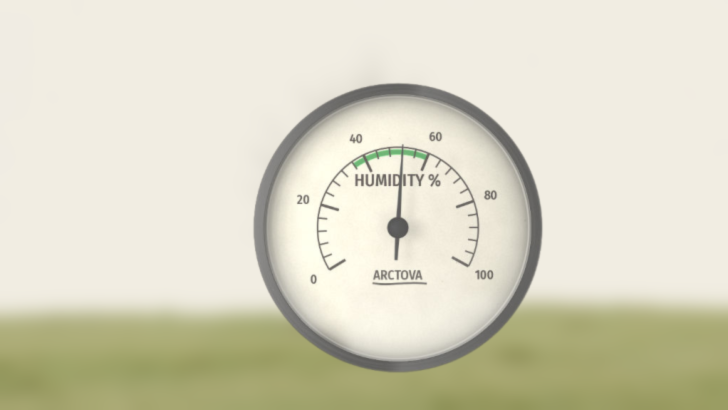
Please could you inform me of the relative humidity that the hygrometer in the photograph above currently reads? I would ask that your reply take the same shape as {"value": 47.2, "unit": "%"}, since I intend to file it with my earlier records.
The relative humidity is {"value": 52, "unit": "%"}
